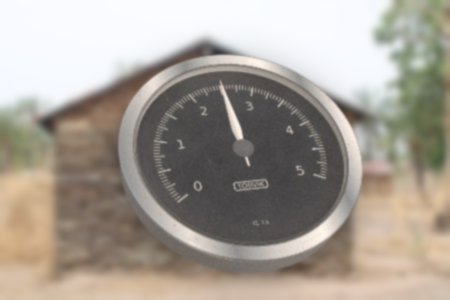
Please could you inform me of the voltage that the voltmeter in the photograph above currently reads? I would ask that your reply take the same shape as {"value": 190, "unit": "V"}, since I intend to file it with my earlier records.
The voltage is {"value": 2.5, "unit": "V"}
